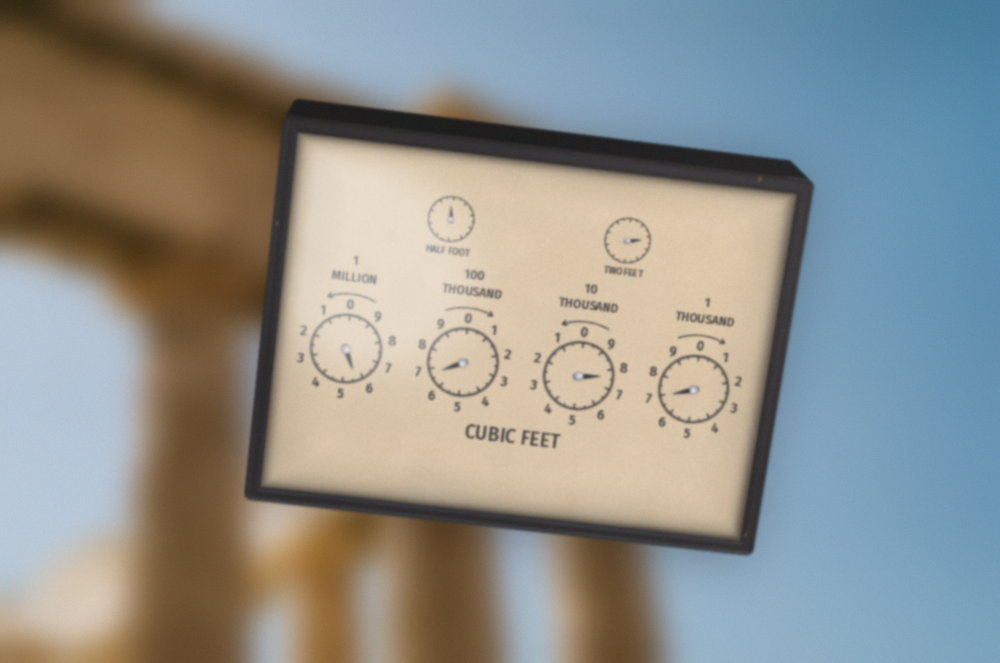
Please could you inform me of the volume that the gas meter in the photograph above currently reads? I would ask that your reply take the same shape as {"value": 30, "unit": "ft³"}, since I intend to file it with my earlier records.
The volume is {"value": 567700, "unit": "ft³"}
